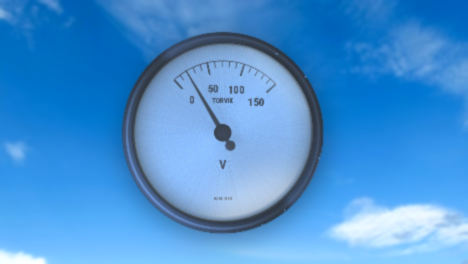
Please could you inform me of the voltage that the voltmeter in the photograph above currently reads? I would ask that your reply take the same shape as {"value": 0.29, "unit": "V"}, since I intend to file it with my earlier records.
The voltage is {"value": 20, "unit": "V"}
